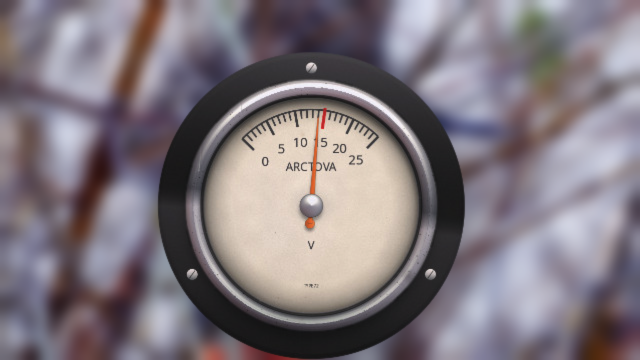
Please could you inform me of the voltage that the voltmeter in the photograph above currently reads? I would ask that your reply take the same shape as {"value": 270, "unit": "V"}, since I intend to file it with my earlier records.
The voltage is {"value": 14, "unit": "V"}
